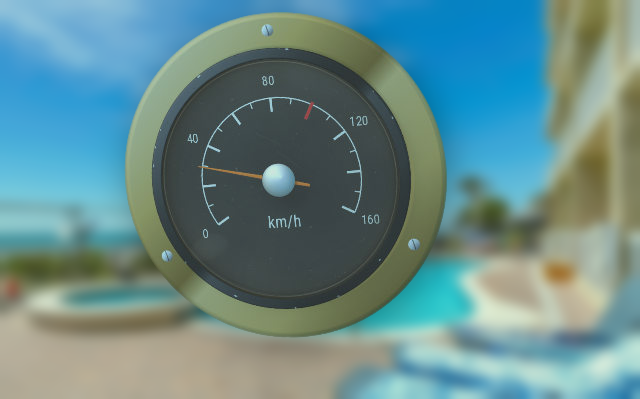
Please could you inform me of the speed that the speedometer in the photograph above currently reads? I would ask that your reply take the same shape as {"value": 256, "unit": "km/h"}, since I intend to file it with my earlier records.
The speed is {"value": 30, "unit": "km/h"}
